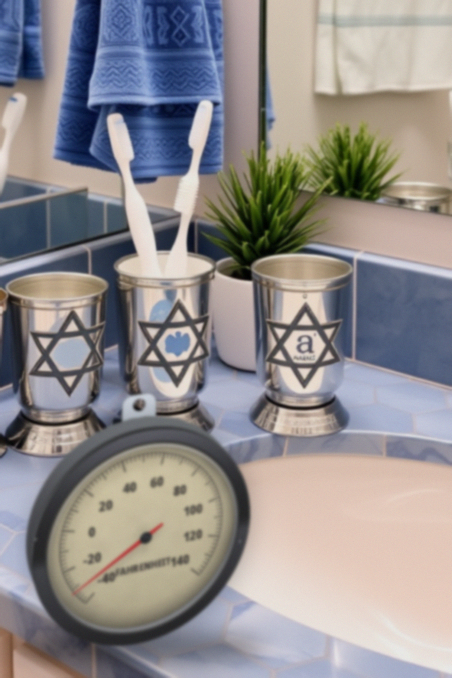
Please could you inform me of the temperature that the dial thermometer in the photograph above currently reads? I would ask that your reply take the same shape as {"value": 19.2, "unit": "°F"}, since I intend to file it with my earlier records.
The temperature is {"value": -30, "unit": "°F"}
